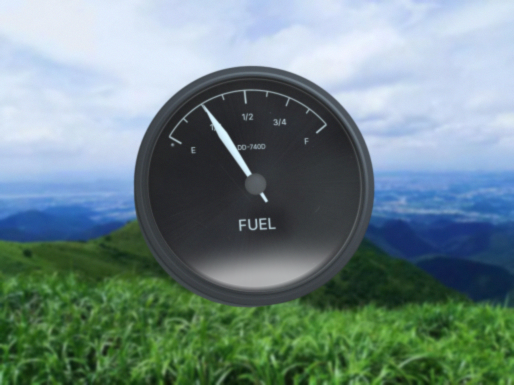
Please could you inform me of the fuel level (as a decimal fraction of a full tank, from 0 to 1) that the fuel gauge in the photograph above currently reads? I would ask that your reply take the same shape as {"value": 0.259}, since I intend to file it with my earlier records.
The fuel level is {"value": 0.25}
